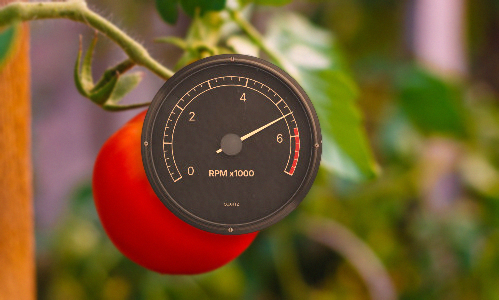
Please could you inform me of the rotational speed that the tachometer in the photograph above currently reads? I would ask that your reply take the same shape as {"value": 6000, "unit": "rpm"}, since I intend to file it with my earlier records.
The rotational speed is {"value": 5400, "unit": "rpm"}
